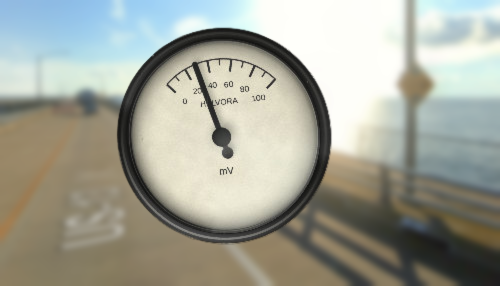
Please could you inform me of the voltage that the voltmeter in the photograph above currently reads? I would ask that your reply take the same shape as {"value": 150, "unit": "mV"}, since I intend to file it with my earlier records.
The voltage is {"value": 30, "unit": "mV"}
